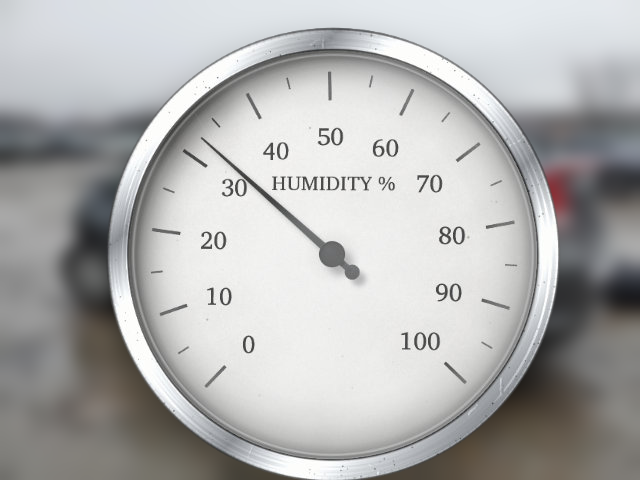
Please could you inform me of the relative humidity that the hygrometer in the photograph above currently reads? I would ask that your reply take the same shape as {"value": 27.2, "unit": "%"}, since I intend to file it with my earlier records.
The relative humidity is {"value": 32.5, "unit": "%"}
